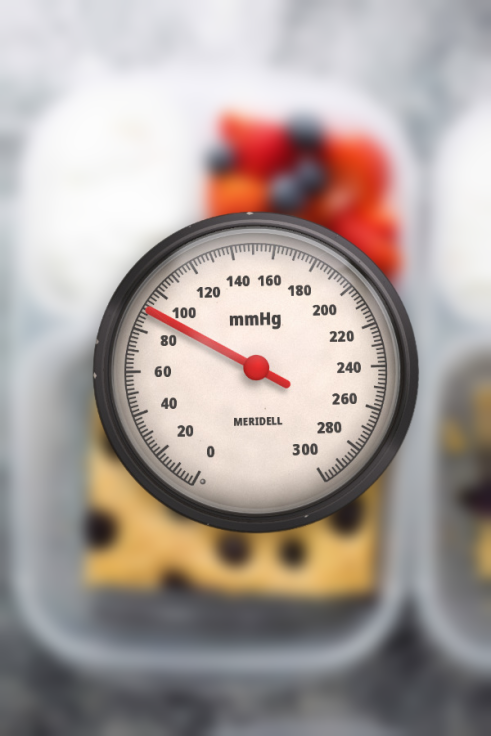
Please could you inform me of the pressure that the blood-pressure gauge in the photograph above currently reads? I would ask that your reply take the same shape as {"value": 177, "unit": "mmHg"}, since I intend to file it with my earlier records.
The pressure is {"value": 90, "unit": "mmHg"}
